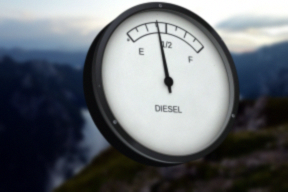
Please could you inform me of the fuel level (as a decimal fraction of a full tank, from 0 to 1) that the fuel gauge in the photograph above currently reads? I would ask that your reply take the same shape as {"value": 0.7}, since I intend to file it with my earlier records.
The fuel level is {"value": 0.375}
